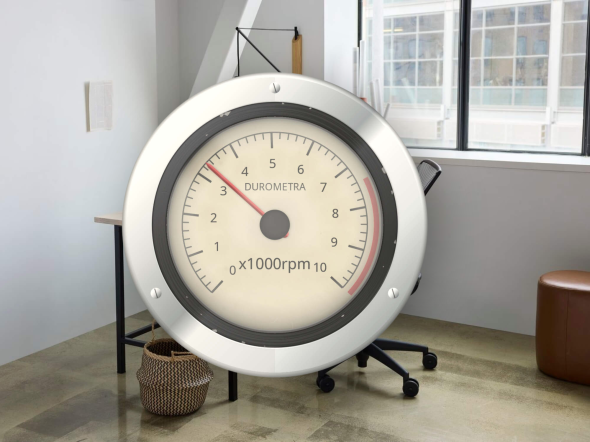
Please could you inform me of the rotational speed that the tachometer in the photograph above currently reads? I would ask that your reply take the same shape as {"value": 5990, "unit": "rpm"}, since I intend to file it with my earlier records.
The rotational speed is {"value": 3300, "unit": "rpm"}
